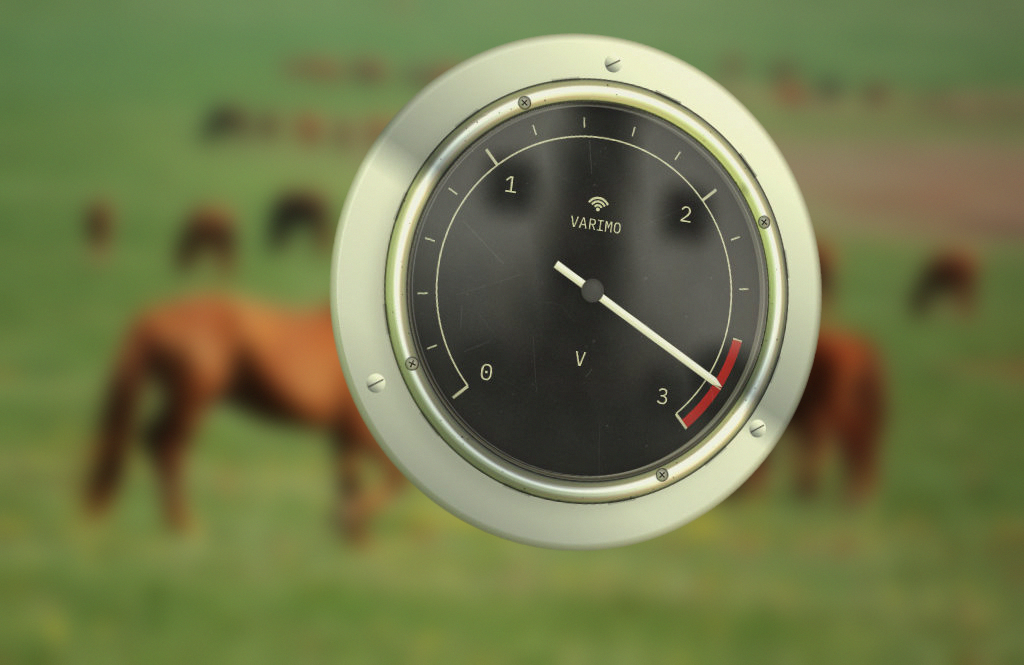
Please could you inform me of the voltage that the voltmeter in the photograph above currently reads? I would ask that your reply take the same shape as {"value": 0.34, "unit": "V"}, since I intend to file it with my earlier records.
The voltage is {"value": 2.8, "unit": "V"}
